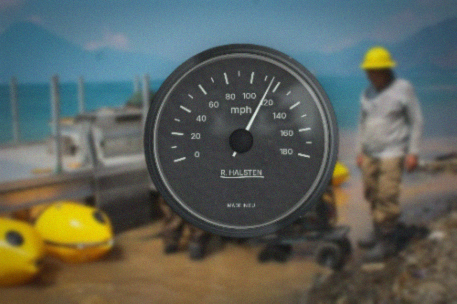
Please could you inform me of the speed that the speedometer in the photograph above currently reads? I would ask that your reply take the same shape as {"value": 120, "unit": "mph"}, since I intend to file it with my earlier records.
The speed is {"value": 115, "unit": "mph"}
